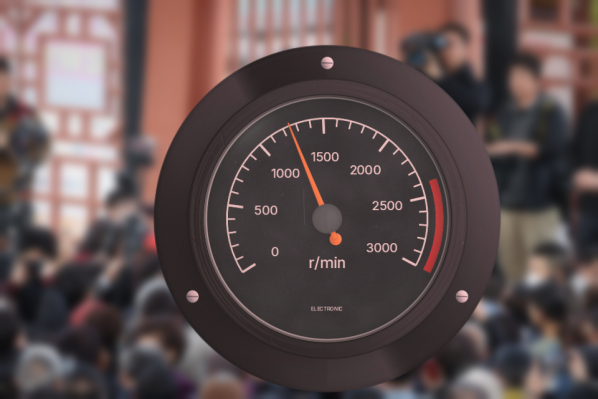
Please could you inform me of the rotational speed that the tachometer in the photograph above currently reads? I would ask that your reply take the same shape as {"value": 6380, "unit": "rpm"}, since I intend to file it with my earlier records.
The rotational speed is {"value": 1250, "unit": "rpm"}
